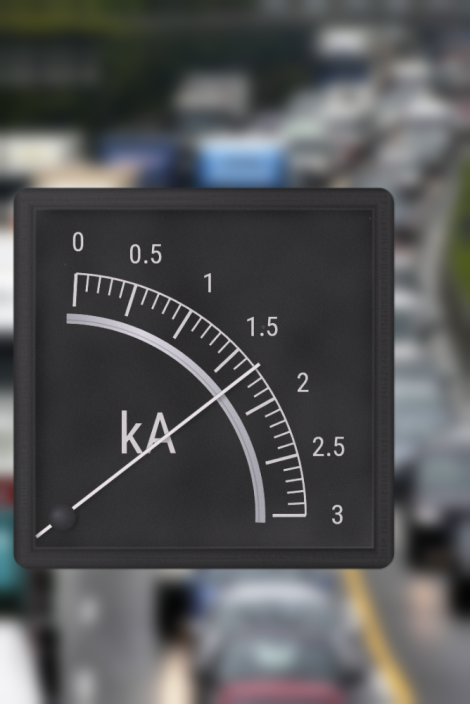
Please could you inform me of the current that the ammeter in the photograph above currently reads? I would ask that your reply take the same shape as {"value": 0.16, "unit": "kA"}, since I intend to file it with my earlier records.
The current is {"value": 1.7, "unit": "kA"}
